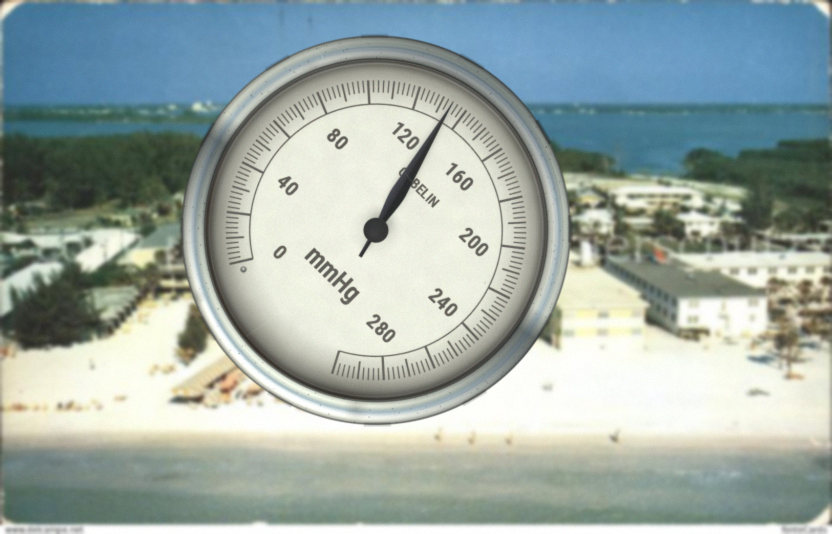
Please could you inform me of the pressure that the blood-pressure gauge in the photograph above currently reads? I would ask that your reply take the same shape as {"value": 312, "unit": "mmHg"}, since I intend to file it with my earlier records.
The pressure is {"value": 134, "unit": "mmHg"}
